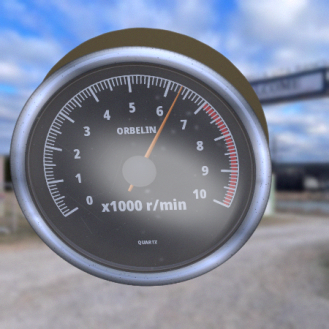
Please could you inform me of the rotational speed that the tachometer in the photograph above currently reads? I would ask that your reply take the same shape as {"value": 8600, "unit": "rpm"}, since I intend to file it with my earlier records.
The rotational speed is {"value": 6300, "unit": "rpm"}
